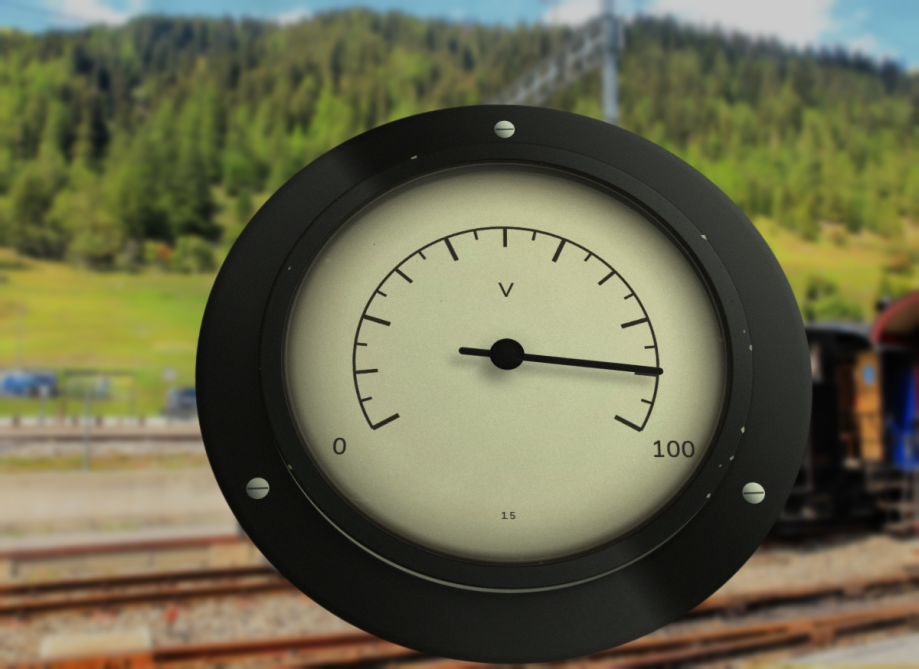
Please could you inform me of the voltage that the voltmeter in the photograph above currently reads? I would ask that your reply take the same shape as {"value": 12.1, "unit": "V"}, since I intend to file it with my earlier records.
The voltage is {"value": 90, "unit": "V"}
